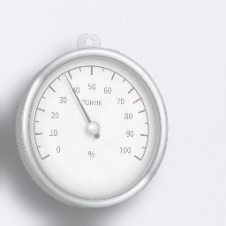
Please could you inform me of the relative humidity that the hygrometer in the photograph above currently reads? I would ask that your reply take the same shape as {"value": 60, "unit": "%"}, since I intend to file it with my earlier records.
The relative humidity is {"value": 37.5, "unit": "%"}
